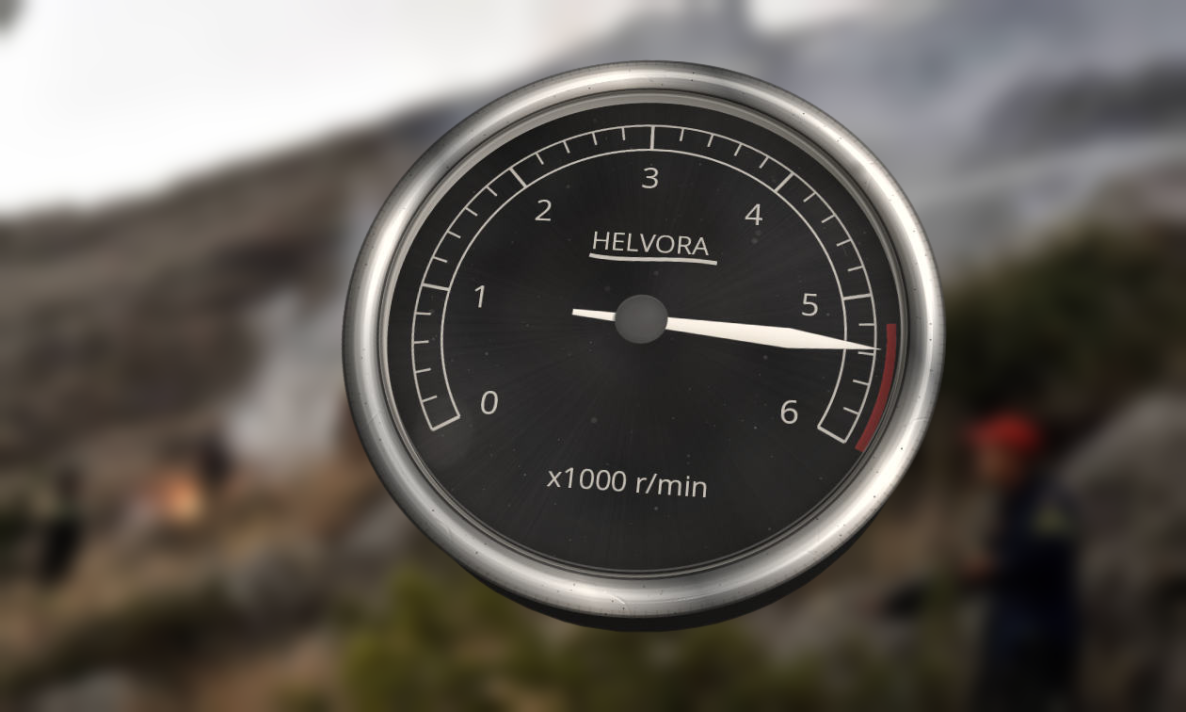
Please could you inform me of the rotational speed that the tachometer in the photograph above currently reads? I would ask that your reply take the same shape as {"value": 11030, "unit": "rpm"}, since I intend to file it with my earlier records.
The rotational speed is {"value": 5400, "unit": "rpm"}
